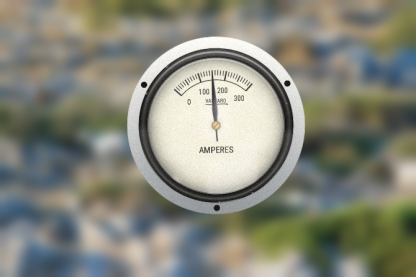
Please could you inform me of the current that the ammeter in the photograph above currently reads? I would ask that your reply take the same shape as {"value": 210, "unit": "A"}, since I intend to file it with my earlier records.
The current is {"value": 150, "unit": "A"}
